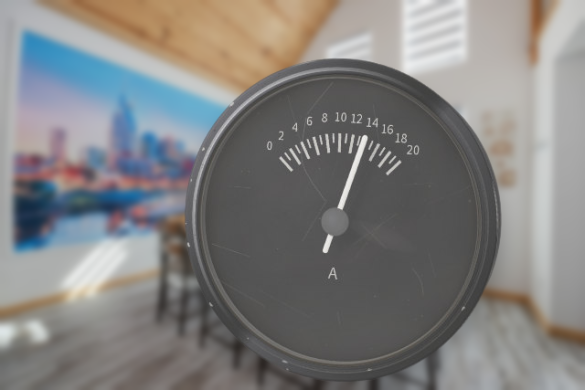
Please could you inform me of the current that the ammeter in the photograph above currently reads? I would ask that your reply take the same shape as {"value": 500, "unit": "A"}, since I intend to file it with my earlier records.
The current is {"value": 14, "unit": "A"}
